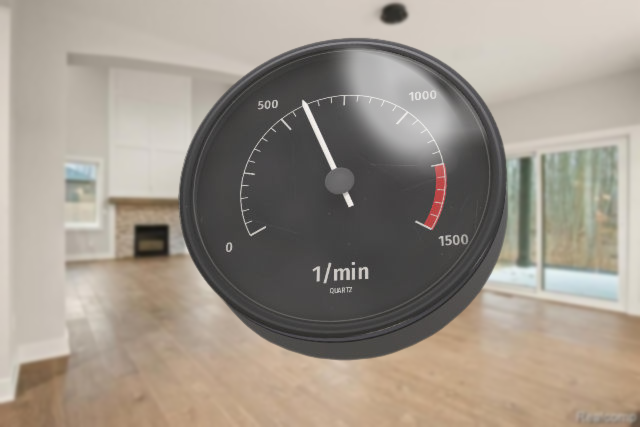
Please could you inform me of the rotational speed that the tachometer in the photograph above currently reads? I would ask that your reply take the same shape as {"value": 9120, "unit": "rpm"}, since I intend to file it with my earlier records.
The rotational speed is {"value": 600, "unit": "rpm"}
